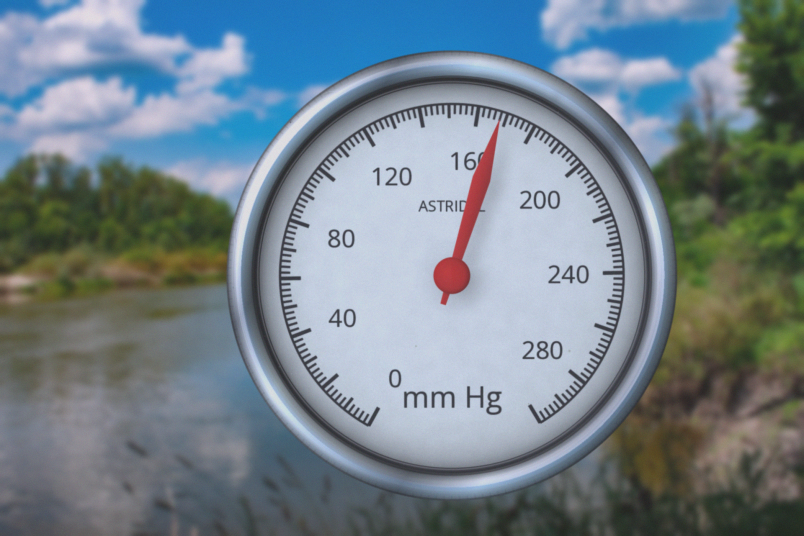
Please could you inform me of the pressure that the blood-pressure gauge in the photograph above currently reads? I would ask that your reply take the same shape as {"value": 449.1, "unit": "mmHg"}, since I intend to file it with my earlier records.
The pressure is {"value": 168, "unit": "mmHg"}
